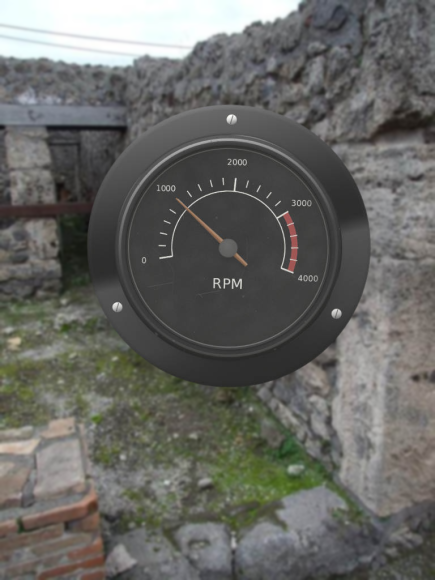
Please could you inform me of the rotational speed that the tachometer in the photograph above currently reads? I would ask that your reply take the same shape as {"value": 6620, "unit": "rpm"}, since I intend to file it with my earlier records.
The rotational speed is {"value": 1000, "unit": "rpm"}
